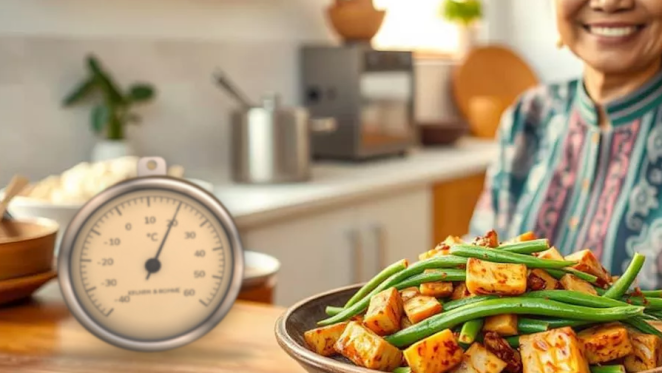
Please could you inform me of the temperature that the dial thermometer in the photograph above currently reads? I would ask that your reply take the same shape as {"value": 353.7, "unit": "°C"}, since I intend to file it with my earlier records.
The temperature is {"value": 20, "unit": "°C"}
